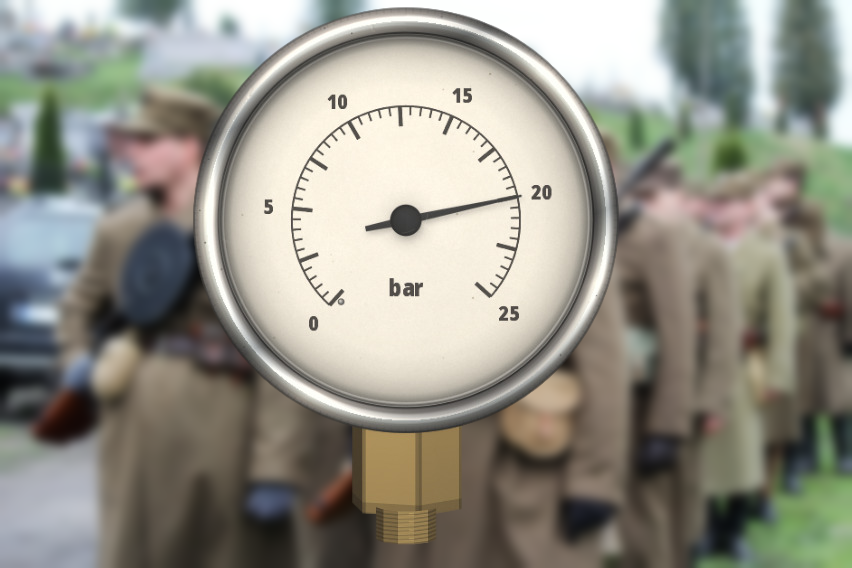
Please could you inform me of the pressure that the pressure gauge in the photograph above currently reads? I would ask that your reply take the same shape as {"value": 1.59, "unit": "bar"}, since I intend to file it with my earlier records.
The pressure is {"value": 20, "unit": "bar"}
